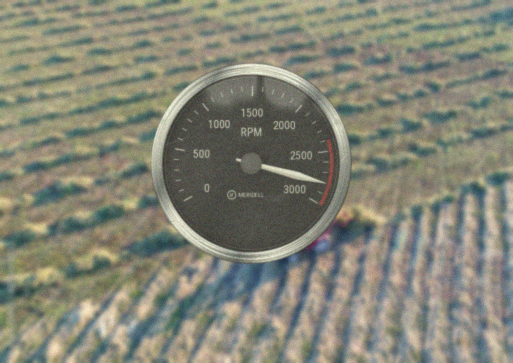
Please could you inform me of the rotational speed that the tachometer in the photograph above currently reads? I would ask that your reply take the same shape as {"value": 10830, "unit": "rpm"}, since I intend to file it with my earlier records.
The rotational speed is {"value": 2800, "unit": "rpm"}
